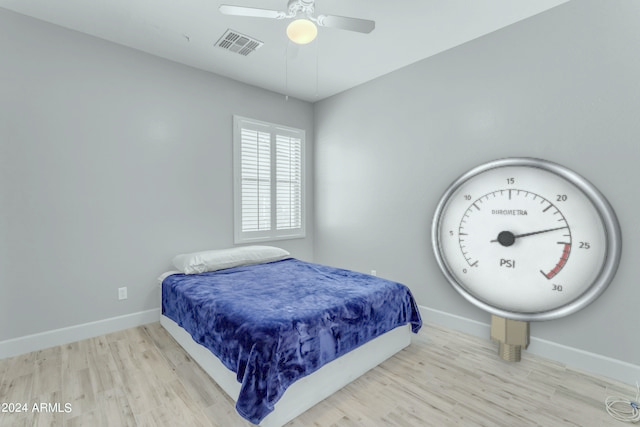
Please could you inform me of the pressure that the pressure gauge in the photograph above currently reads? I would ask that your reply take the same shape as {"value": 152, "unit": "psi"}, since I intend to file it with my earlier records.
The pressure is {"value": 23, "unit": "psi"}
